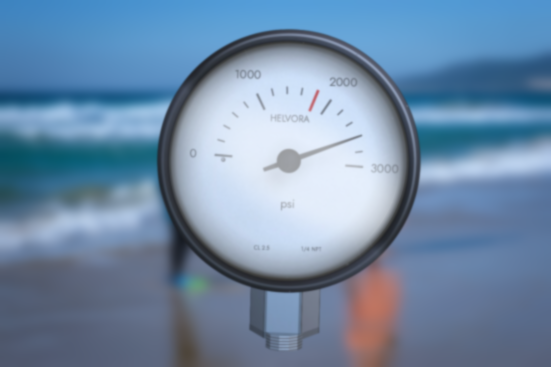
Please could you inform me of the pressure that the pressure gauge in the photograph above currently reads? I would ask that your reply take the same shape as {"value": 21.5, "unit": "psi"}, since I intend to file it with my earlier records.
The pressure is {"value": 2600, "unit": "psi"}
